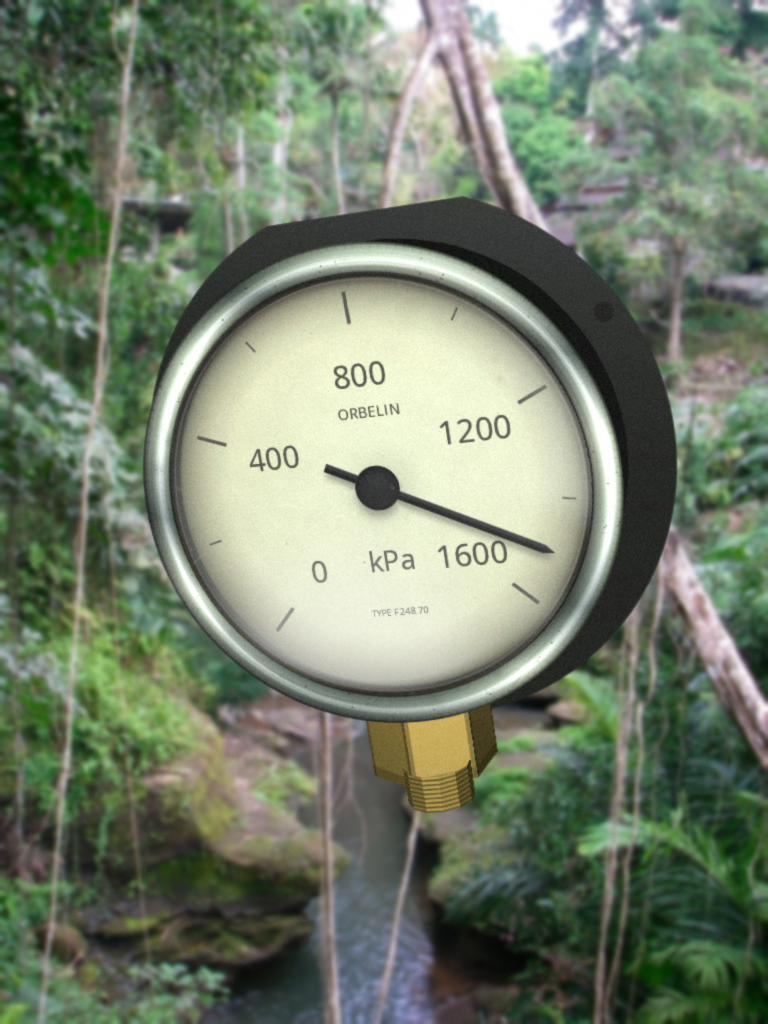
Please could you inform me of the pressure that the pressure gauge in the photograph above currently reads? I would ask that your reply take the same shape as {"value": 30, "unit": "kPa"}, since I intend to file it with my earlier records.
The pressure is {"value": 1500, "unit": "kPa"}
